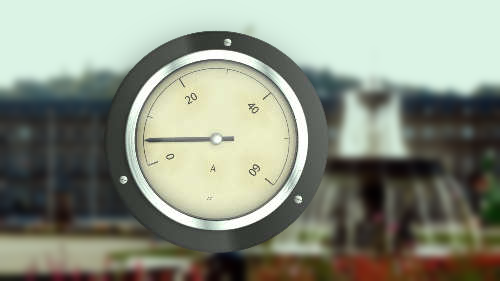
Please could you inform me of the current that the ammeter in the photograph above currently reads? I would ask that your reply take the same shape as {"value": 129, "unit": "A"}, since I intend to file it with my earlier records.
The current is {"value": 5, "unit": "A"}
